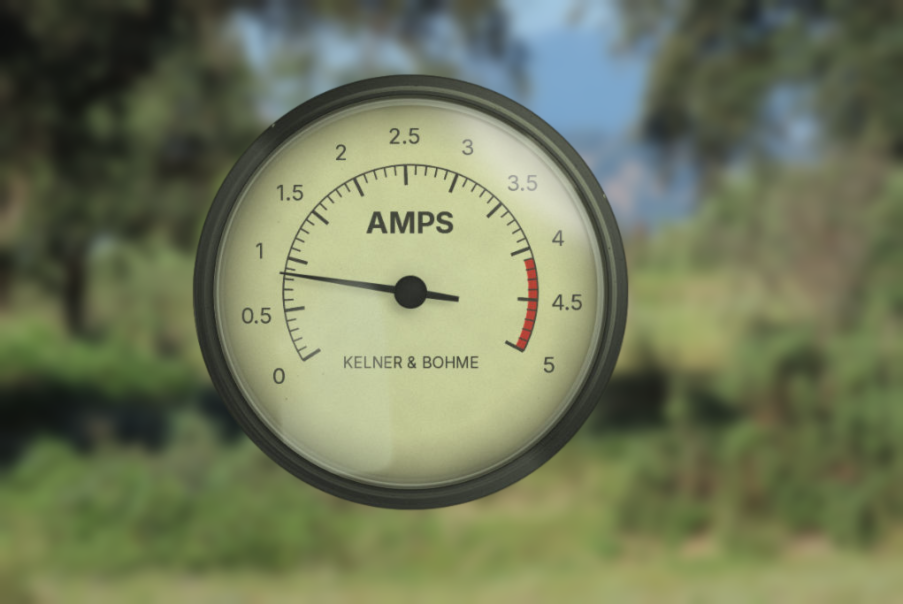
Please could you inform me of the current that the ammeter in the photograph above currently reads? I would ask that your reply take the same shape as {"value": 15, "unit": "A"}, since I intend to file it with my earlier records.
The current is {"value": 0.85, "unit": "A"}
